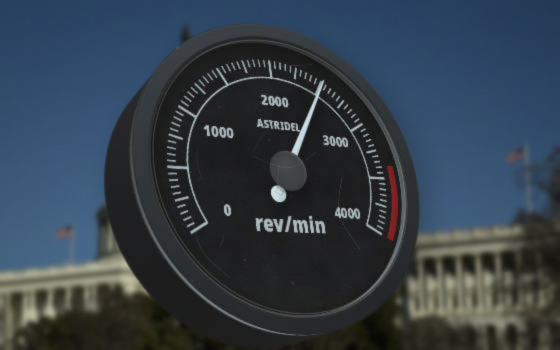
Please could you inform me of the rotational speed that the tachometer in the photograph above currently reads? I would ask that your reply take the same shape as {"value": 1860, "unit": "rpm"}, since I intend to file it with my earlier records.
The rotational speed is {"value": 2500, "unit": "rpm"}
